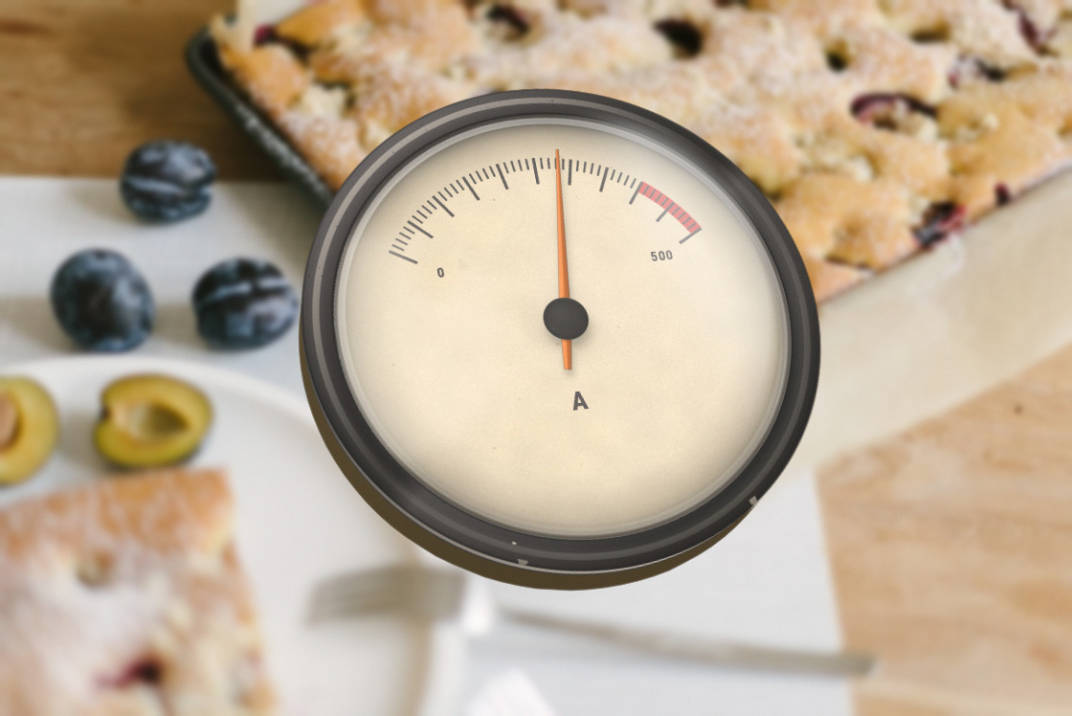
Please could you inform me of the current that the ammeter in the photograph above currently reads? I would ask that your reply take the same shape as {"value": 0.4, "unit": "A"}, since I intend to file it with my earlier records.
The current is {"value": 280, "unit": "A"}
